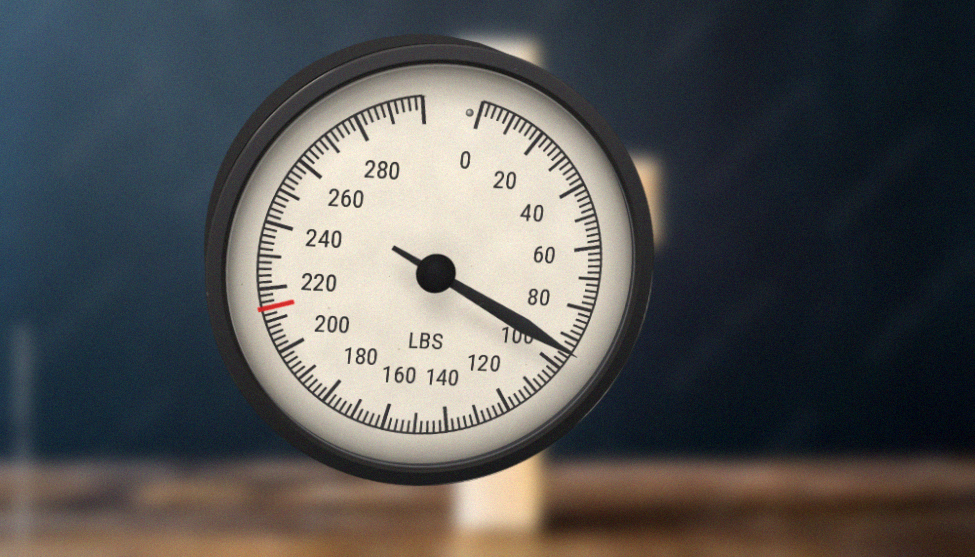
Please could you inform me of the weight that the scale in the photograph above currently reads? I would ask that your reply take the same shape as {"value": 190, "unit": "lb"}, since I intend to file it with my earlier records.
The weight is {"value": 94, "unit": "lb"}
